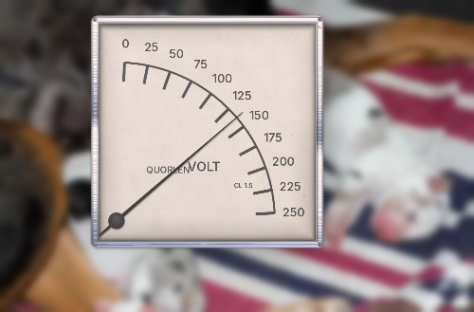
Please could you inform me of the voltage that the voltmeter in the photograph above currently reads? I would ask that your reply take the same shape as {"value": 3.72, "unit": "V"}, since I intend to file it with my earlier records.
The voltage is {"value": 137.5, "unit": "V"}
